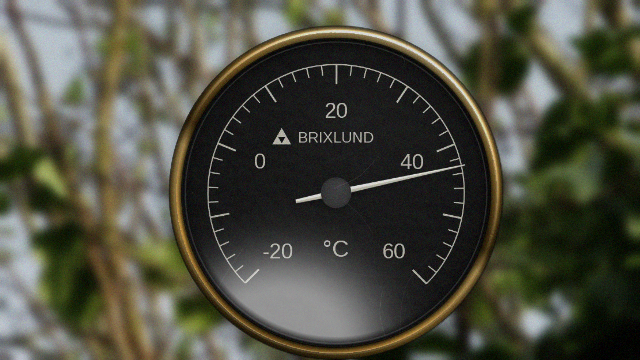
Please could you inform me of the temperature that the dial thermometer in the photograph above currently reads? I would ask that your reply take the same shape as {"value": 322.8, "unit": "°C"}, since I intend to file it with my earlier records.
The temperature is {"value": 43, "unit": "°C"}
